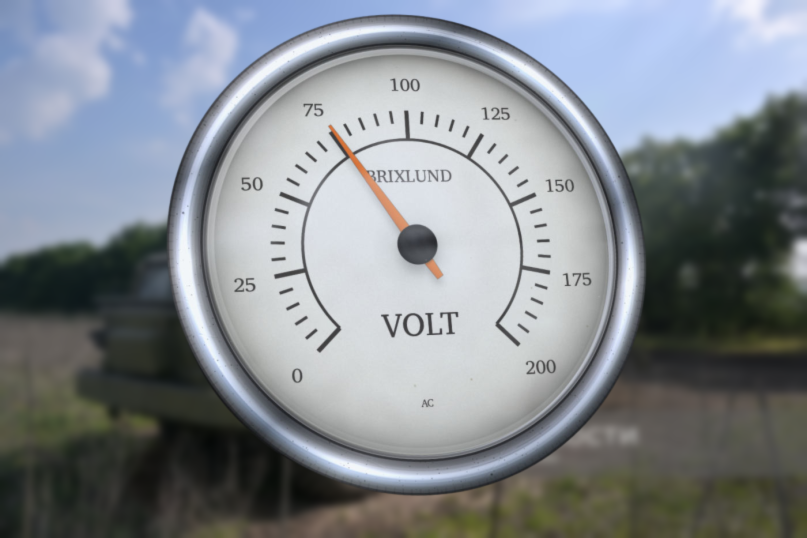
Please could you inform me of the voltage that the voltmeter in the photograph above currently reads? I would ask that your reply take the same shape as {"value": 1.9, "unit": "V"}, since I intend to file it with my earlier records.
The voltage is {"value": 75, "unit": "V"}
